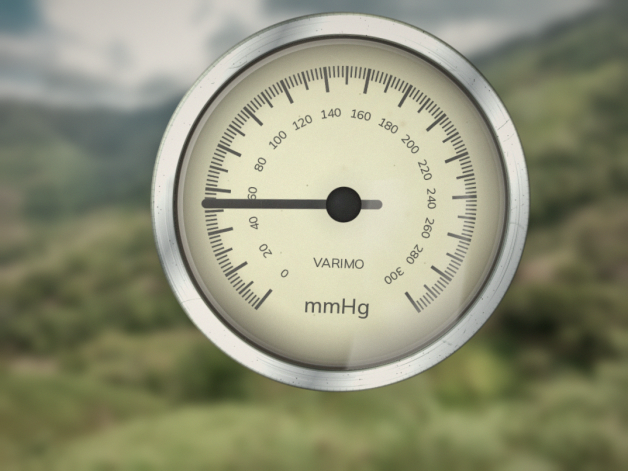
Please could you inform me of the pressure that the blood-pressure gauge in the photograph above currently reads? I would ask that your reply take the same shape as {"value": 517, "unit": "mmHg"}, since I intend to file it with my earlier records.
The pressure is {"value": 54, "unit": "mmHg"}
